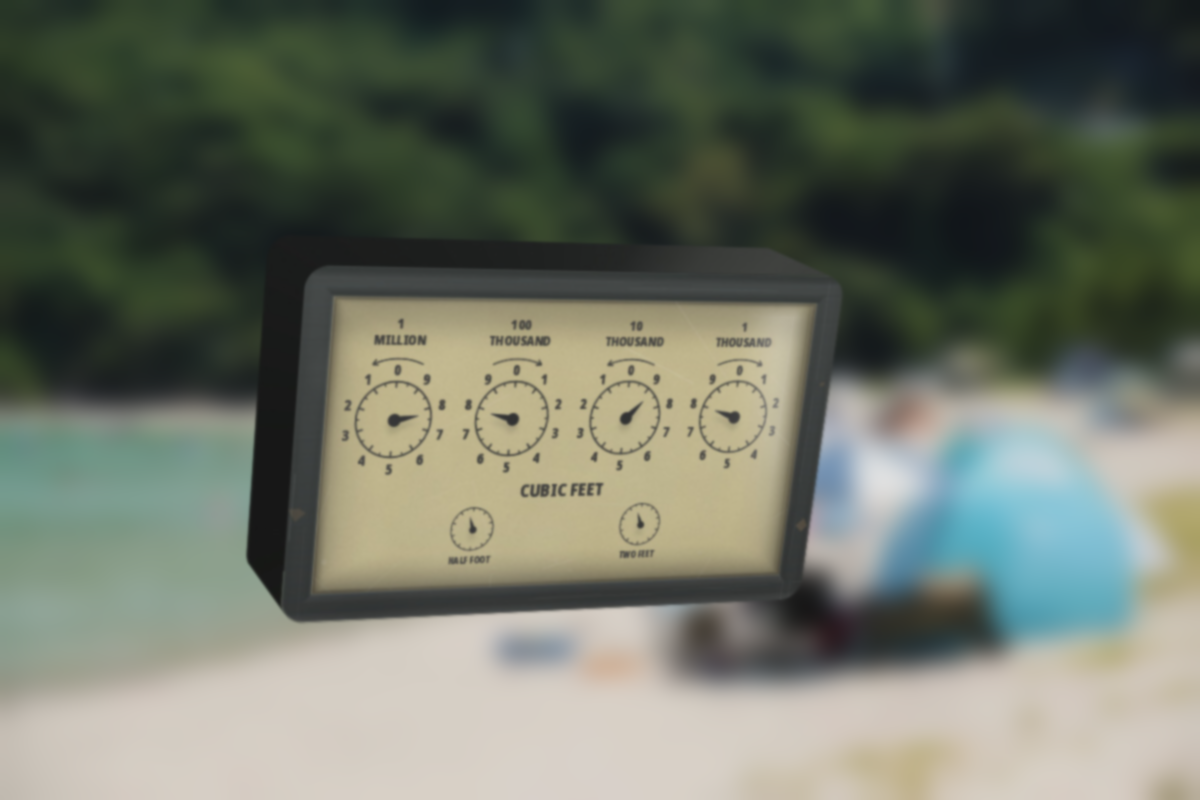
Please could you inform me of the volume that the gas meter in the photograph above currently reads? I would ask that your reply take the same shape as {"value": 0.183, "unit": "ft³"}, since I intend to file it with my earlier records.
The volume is {"value": 778800, "unit": "ft³"}
